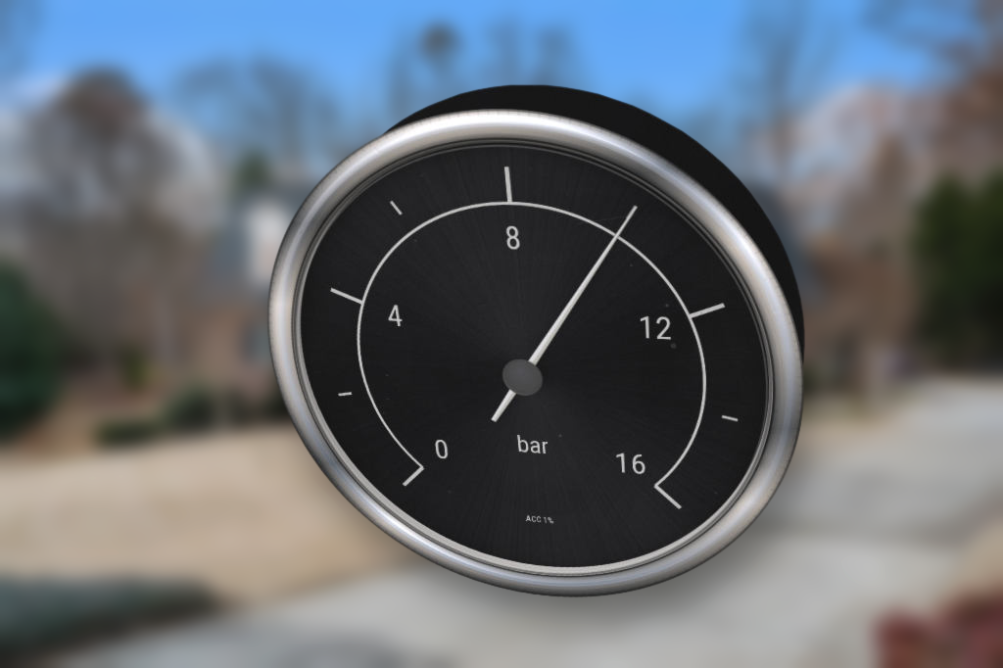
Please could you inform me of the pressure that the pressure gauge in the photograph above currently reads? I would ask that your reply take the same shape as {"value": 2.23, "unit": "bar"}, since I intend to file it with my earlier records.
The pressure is {"value": 10, "unit": "bar"}
